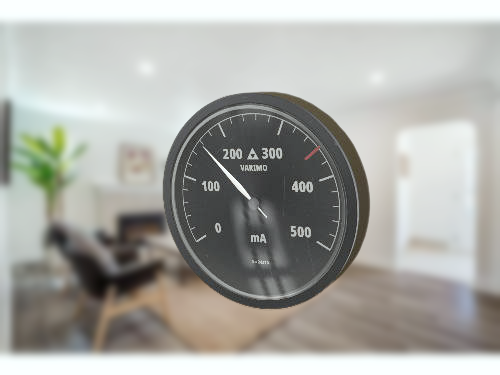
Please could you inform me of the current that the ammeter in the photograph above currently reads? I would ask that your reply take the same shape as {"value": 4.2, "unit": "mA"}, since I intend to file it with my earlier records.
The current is {"value": 160, "unit": "mA"}
